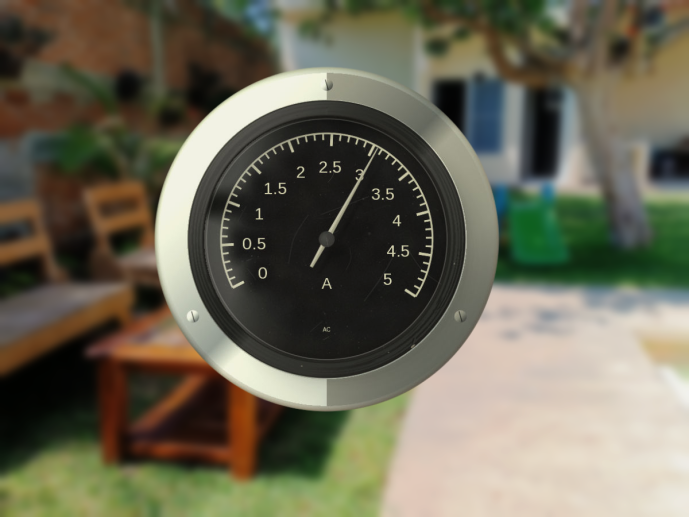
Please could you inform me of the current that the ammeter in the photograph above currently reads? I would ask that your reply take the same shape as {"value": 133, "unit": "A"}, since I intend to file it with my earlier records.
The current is {"value": 3.05, "unit": "A"}
